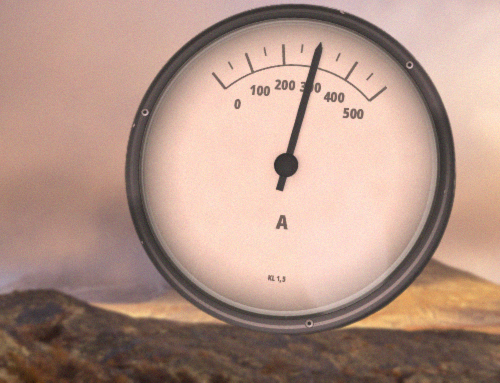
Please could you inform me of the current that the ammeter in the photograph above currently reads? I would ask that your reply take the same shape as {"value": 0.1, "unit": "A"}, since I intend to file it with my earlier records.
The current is {"value": 300, "unit": "A"}
